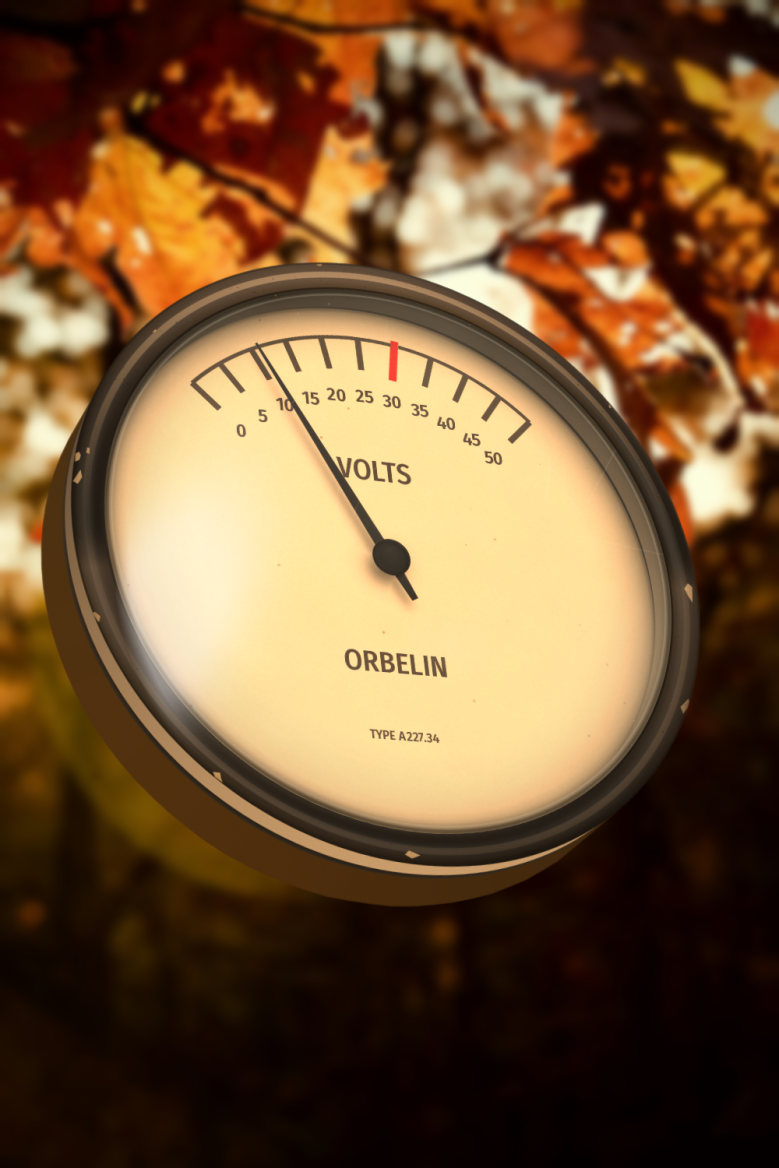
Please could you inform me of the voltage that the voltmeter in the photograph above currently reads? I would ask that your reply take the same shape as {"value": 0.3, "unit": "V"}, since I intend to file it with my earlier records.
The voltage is {"value": 10, "unit": "V"}
